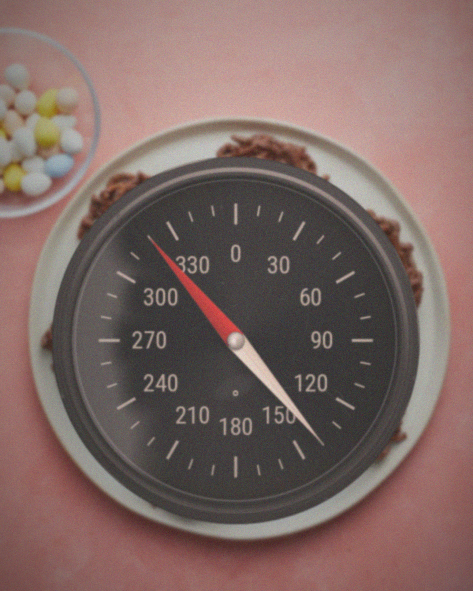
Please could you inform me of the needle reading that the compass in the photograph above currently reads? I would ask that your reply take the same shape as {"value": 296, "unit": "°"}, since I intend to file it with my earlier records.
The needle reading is {"value": 320, "unit": "°"}
